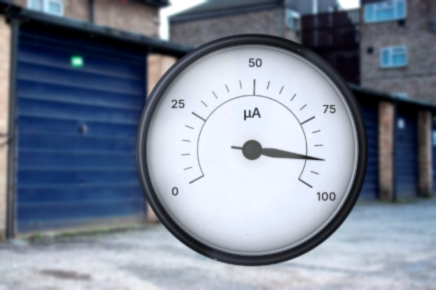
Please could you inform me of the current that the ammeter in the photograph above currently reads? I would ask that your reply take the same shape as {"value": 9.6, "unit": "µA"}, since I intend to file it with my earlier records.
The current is {"value": 90, "unit": "µA"}
